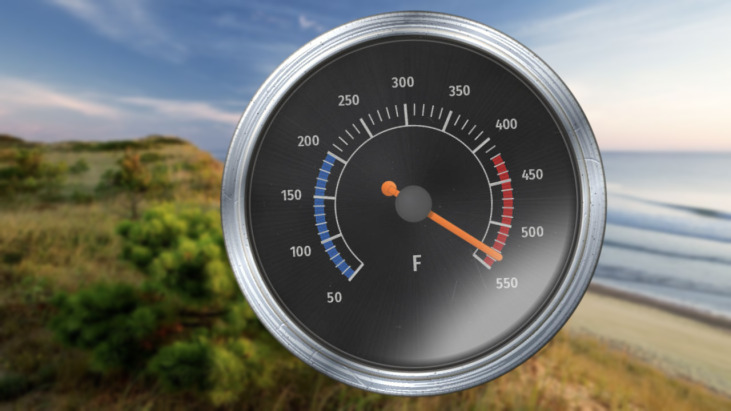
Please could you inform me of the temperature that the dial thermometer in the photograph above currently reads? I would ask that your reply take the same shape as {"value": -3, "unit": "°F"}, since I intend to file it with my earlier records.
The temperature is {"value": 535, "unit": "°F"}
